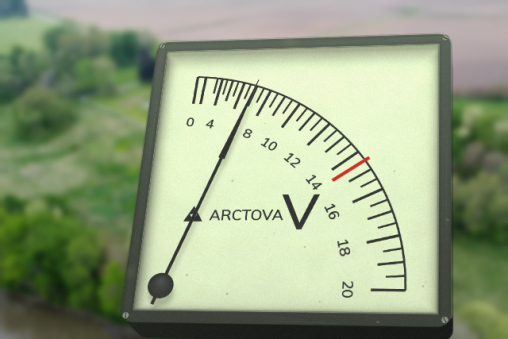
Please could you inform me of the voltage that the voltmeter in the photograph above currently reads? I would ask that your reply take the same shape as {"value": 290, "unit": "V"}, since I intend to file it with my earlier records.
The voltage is {"value": 7, "unit": "V"}
